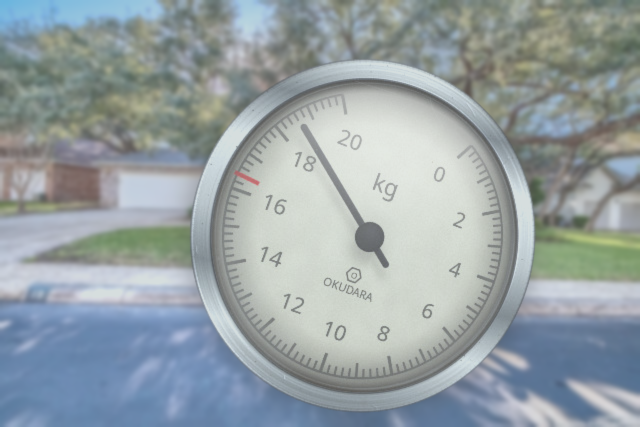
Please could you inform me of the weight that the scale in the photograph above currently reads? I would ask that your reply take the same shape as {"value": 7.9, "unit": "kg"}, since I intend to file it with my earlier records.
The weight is {"value": 18.6, "unit": "kg"}
